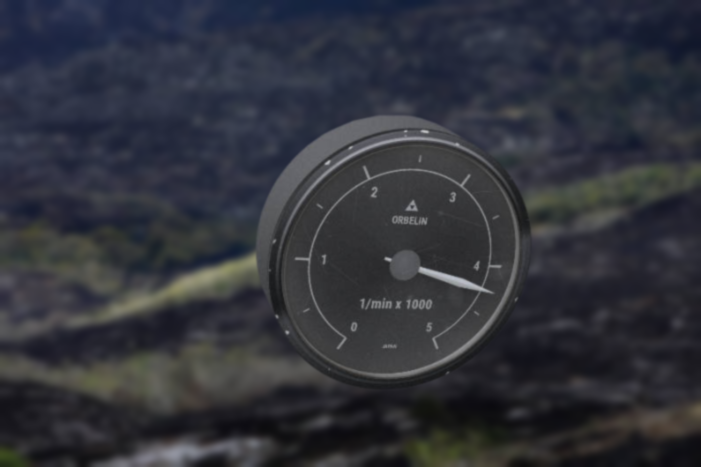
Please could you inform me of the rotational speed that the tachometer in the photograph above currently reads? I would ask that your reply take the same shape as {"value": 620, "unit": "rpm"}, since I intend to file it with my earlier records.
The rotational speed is {"value": 4250, "unit": "rpm"}
